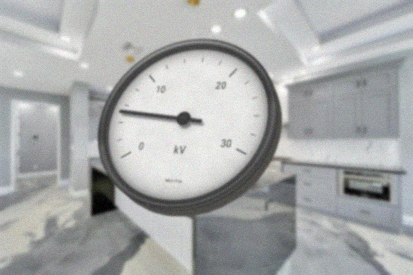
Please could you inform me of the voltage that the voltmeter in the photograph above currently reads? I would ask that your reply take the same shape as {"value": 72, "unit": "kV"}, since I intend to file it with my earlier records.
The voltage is {"value": 5, "unit": "kV"}
